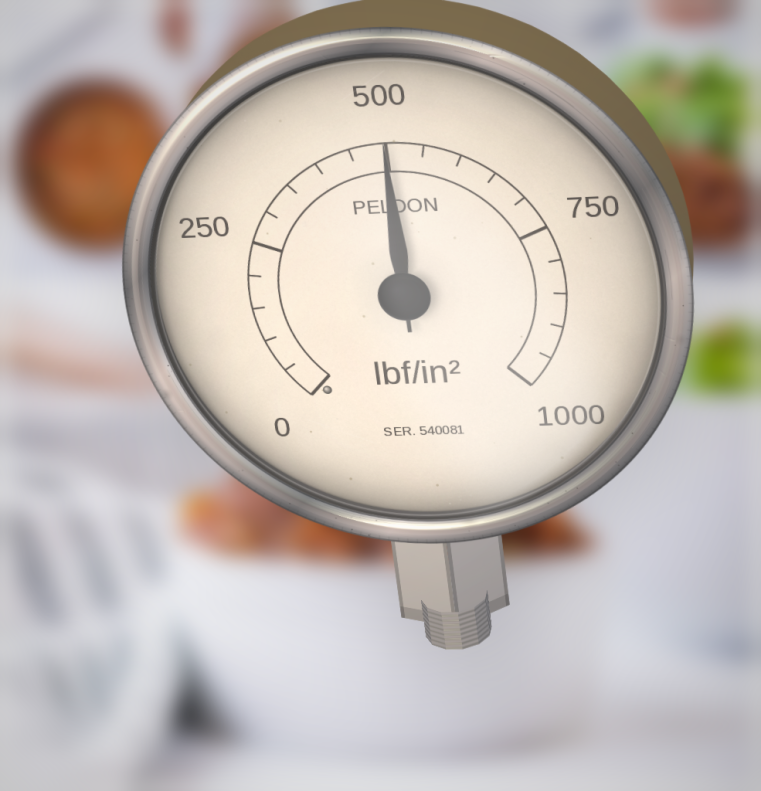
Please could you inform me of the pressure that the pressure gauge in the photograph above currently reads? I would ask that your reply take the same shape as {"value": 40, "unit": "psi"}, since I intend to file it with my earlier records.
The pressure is {"value": 500, "unit": "psi"}
